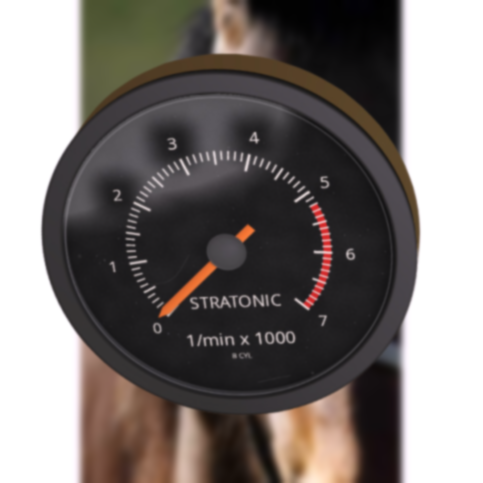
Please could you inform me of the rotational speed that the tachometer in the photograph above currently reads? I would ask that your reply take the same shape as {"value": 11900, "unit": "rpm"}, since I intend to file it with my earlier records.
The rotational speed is {"value": 100, "unit": "rpm"}
